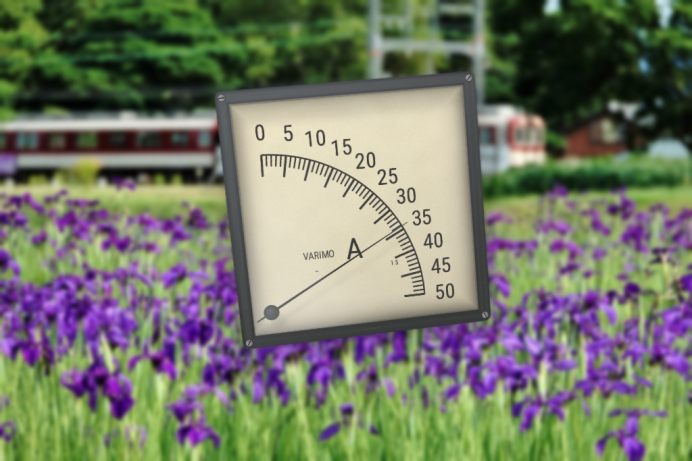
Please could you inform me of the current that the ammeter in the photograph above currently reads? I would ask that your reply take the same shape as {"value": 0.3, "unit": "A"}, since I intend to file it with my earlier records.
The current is {"value": 34, "unit": "A"}
